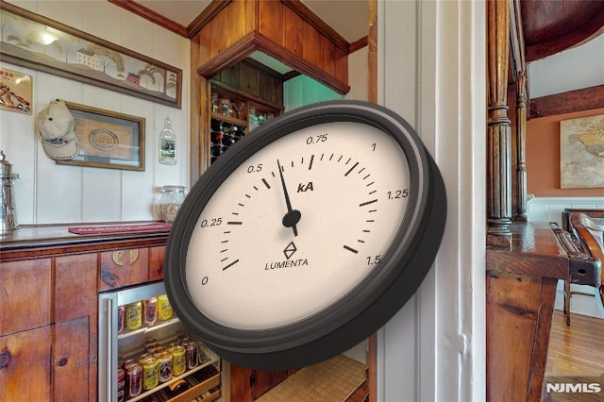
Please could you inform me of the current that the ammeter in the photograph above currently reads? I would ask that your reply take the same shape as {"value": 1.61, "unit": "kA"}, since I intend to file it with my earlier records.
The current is {"value": 0.6, "unit": "kA"}
